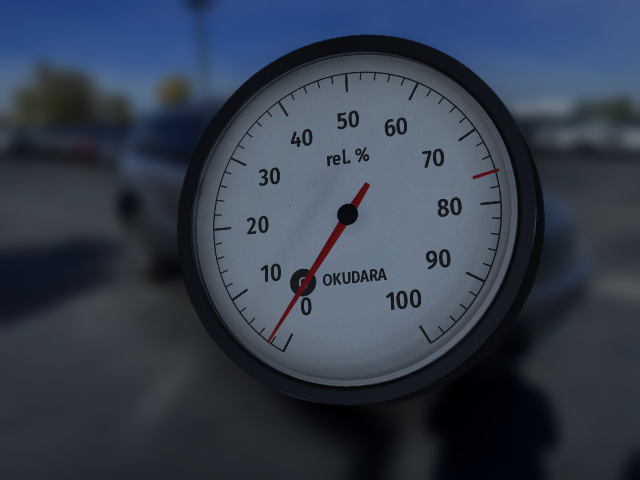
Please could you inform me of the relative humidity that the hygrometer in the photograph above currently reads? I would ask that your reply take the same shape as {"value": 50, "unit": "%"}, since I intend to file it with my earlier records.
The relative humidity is {"value": 2, "unit": "%"}
